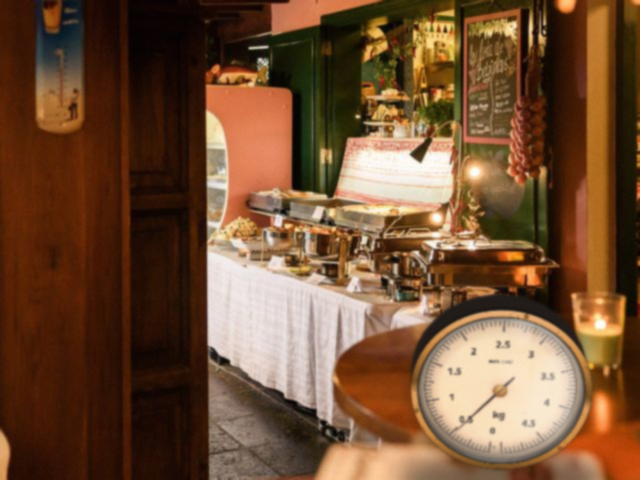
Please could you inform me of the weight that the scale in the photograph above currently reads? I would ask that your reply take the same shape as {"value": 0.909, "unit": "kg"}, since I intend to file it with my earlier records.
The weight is {"value": 0.5, "unit": "kg"}
